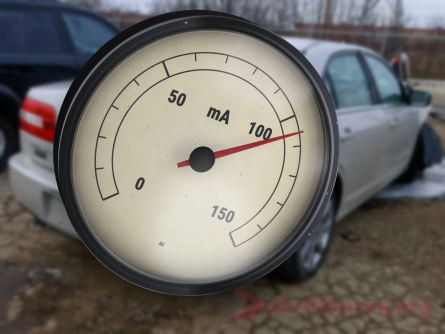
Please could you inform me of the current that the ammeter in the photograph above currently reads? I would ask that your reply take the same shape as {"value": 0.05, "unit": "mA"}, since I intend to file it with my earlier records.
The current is {"value": 105, "unit": "mA"}
